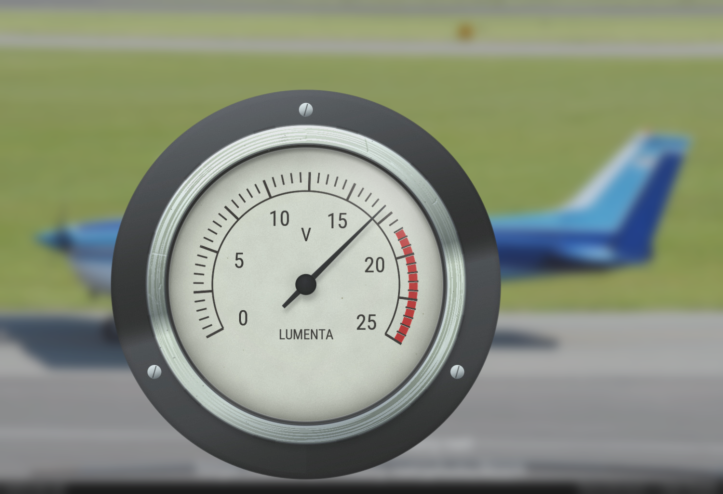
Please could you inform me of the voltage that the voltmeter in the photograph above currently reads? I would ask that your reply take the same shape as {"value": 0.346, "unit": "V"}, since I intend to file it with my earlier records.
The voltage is {"value": 17, "unit": "V"}
